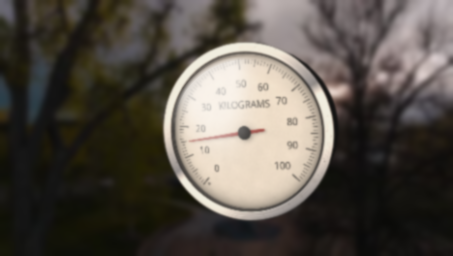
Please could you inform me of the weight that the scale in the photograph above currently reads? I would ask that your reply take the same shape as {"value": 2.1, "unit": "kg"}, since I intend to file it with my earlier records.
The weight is {"value": 15, "unit": "kg"}
